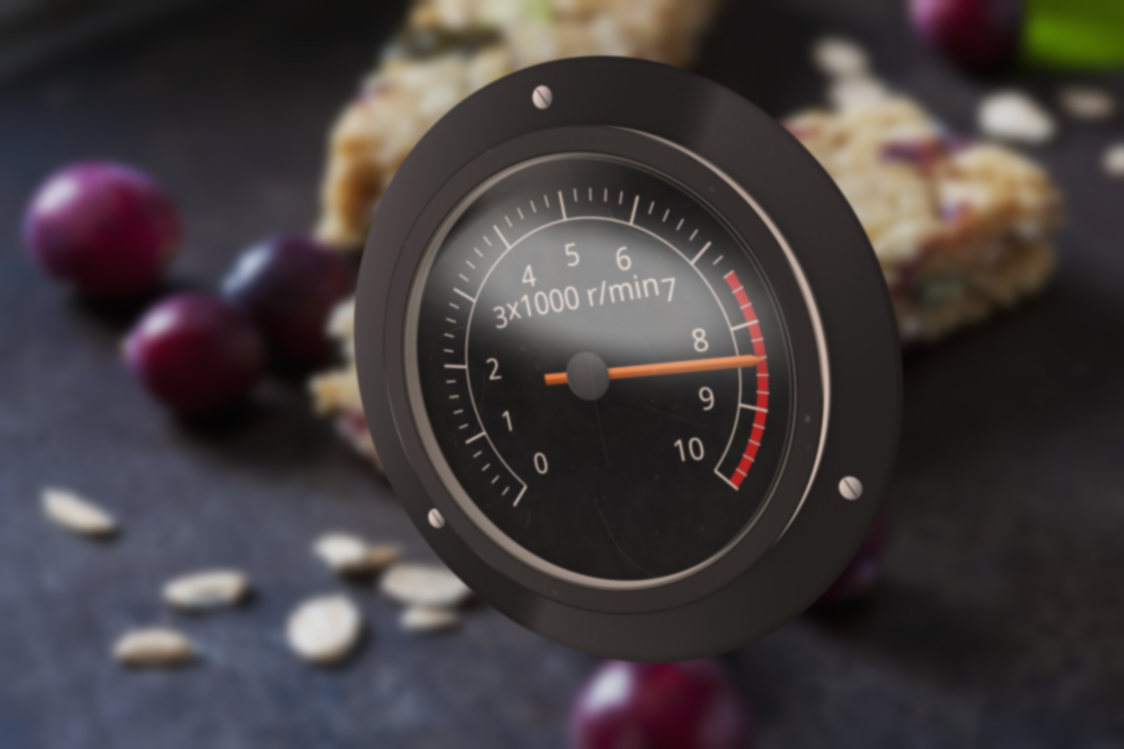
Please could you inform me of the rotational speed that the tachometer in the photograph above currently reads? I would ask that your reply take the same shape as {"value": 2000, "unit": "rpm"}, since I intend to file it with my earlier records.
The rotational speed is {"value": 8400, "unit": "rpm"}
